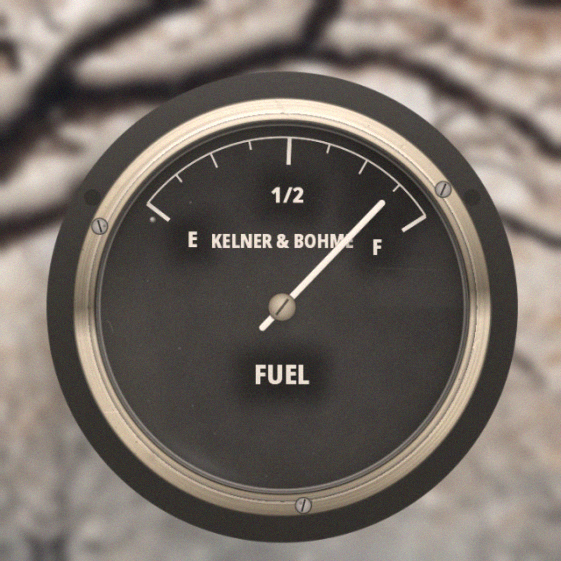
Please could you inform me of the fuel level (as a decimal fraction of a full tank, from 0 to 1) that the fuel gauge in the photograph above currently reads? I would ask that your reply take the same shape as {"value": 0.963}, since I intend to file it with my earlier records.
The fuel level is {"value": 0.875}
